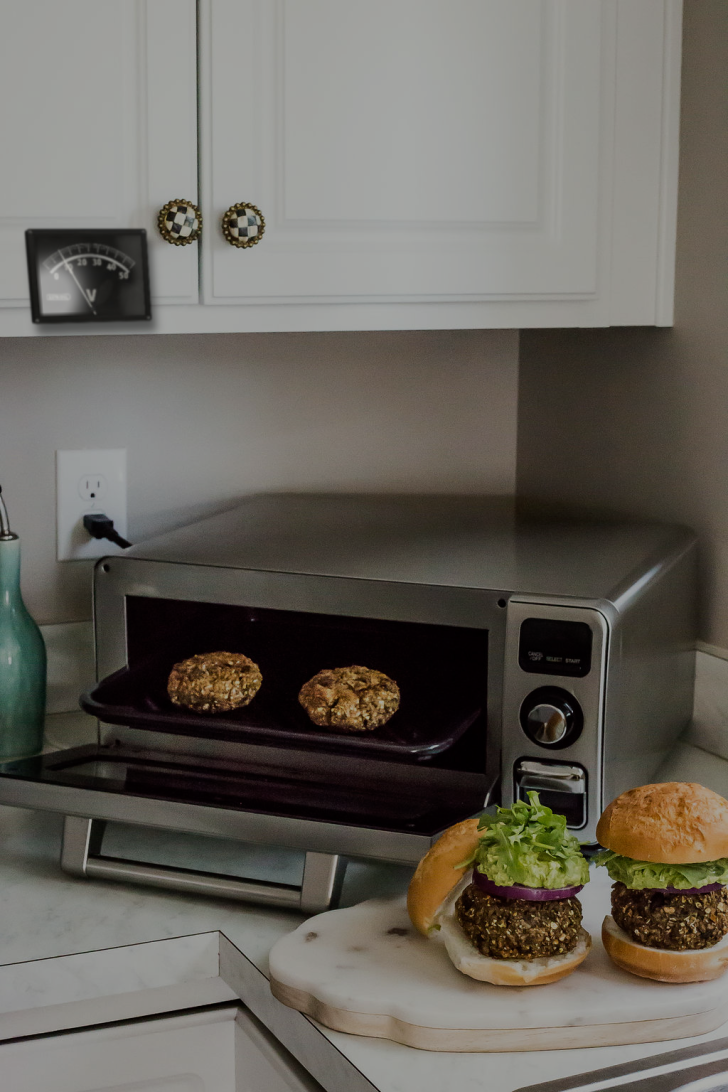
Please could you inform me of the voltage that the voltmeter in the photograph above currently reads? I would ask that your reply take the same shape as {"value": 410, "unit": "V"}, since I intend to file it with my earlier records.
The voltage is {"value": 10, "unit": "V"}
